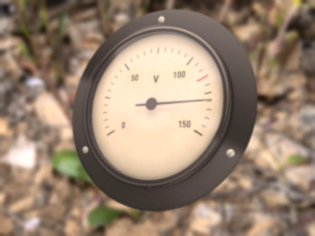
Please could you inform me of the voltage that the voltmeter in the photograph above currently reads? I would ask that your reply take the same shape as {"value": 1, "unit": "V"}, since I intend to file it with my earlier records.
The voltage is {"value": 130, "unit": "V"}
